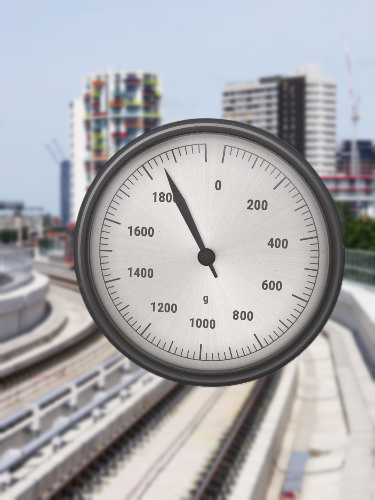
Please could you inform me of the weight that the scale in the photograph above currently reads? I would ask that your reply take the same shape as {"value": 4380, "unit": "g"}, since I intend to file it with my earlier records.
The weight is {"value": 1860, "unit": "g"}
